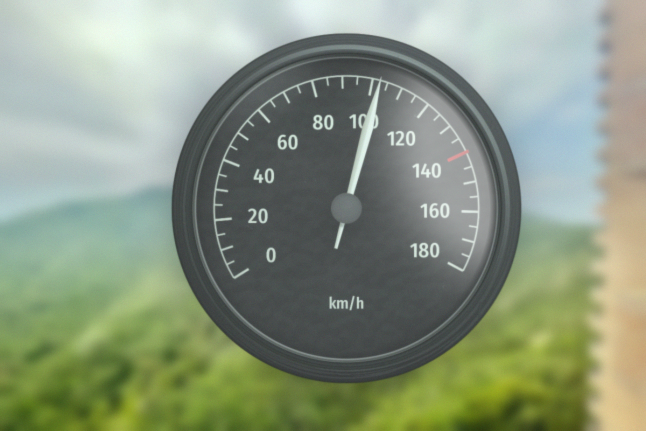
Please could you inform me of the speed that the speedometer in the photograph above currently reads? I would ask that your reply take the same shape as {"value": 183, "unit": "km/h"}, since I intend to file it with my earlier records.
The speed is {"value": 102.5, "unit": "km/h"}
